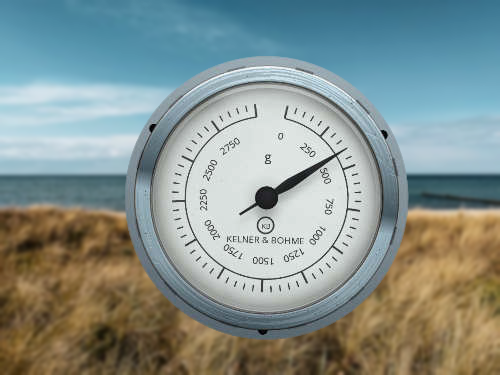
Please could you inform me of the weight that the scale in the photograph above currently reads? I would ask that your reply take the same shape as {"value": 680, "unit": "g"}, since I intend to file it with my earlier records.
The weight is {"value": 400, "unit": "g"}
